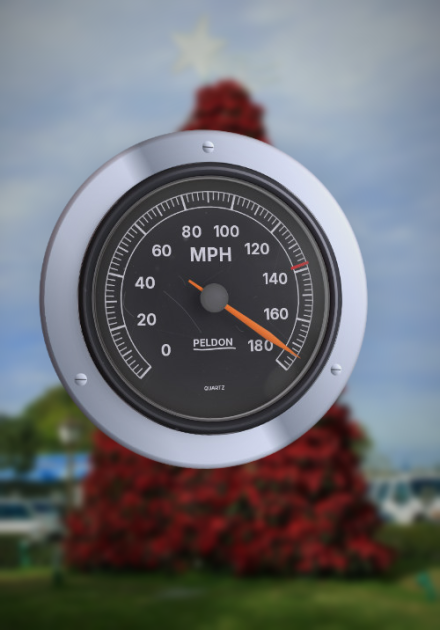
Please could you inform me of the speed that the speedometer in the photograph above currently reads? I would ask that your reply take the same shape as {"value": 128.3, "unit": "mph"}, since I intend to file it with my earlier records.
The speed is {"value": 174, "unit": "mph"}
